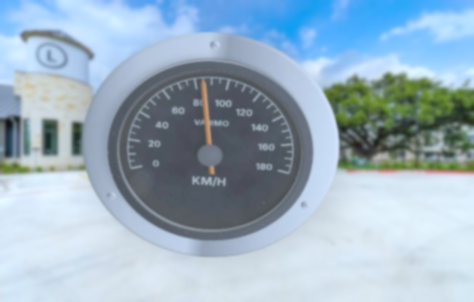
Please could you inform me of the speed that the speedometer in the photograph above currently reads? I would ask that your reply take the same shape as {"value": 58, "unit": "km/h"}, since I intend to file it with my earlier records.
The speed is {"value": 85, "unit": "km/h"}
